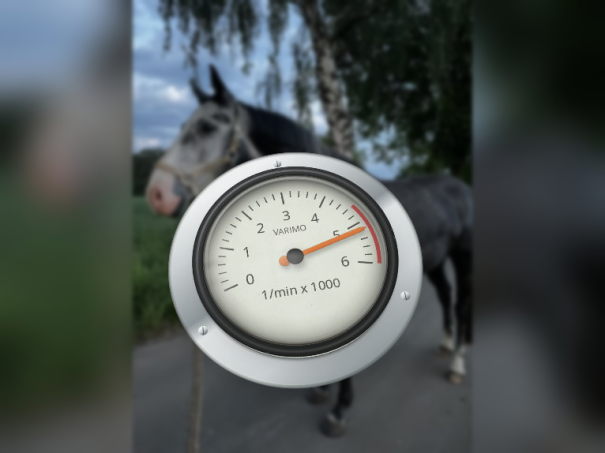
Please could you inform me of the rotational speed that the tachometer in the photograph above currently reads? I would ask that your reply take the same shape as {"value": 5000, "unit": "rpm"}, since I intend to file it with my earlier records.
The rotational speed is {"value": 5200, "unit": "rpm"}
